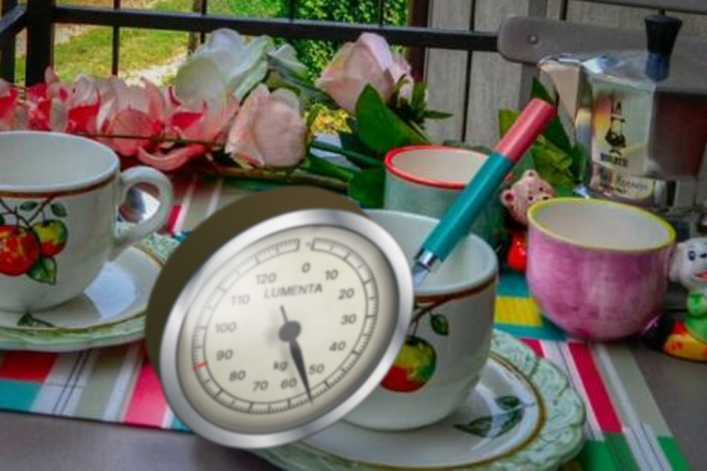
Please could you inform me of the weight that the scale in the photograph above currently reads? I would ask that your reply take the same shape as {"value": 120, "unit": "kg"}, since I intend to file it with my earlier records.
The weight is {"value": 55, "unit": "kg"}
